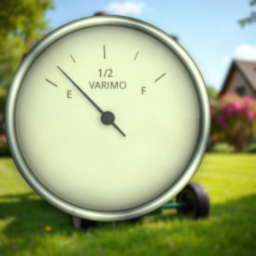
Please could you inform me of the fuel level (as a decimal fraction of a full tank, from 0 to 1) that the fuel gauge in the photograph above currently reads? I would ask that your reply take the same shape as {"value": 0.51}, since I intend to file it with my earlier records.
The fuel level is {"value": 0.125}
